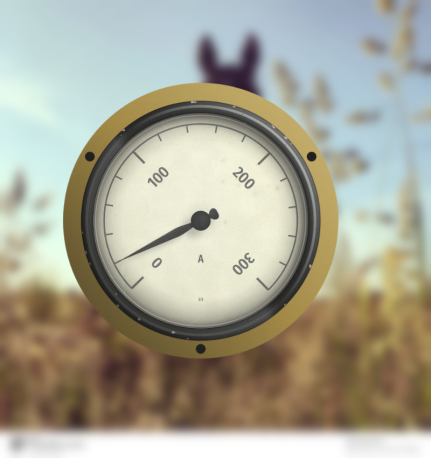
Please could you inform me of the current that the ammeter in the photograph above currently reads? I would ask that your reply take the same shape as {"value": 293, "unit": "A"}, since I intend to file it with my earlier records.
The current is {"value": 20, "unit": "A"}
